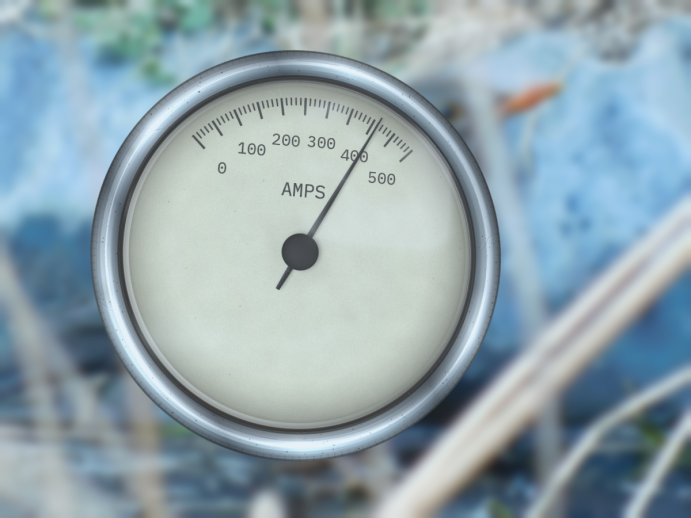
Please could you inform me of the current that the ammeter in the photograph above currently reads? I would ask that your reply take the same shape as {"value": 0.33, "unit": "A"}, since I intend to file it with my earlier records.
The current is {"value": 410, "unit": "A"}
